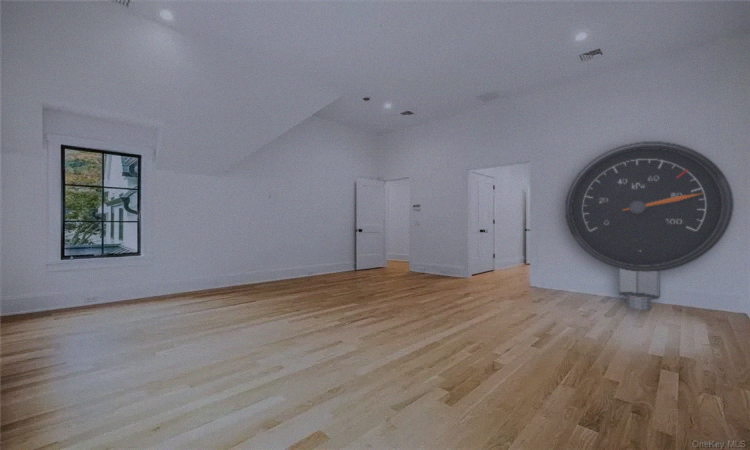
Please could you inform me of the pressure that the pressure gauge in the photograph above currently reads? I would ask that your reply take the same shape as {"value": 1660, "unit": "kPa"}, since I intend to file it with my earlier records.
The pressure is {"value": 82.5, "unit": "kPa"}
